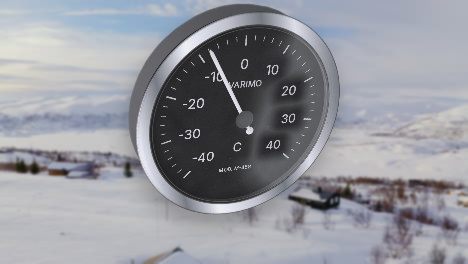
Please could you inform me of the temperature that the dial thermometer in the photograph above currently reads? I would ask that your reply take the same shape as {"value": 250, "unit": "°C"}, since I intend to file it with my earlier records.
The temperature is {"value": -8, "unit": "°C"}
